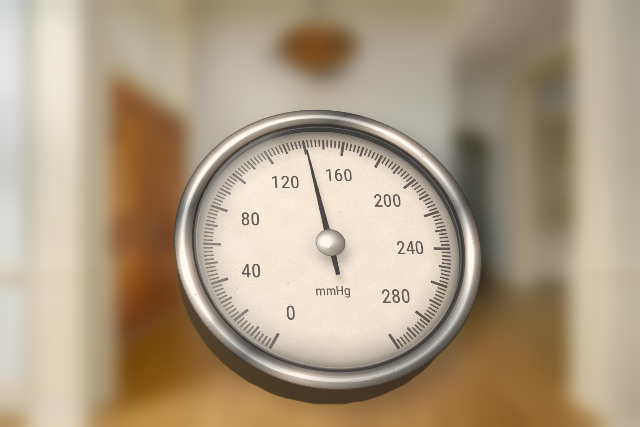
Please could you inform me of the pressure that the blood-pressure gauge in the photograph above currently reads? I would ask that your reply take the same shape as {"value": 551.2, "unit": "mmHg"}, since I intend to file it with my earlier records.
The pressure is {"value": 140, "unit": "mmHg"}
